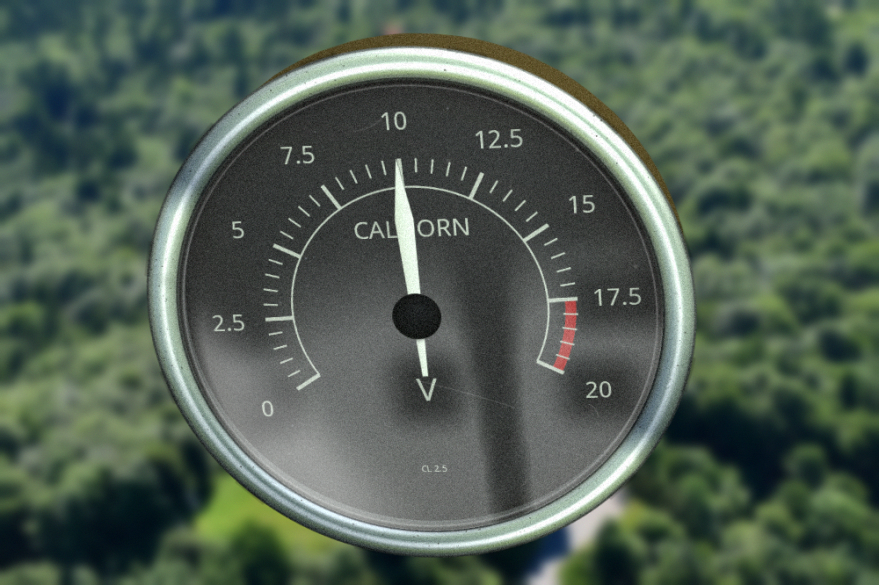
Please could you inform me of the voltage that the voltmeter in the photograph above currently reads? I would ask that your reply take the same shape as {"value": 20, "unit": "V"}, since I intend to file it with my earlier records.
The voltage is {"value": 10, "unit": "V"}
